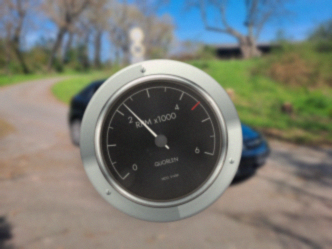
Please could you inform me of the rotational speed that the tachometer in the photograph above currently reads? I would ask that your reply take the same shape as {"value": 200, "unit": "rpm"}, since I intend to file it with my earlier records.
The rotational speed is {"value": 2250, "unit": "rpm"}
